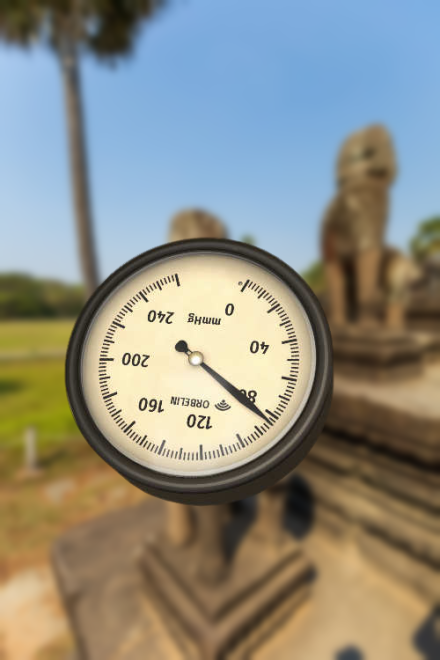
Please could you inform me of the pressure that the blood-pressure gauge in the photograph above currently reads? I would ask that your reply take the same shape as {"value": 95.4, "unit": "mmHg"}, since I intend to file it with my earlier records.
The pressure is {"value": 84, "unit": "mmHg"}
